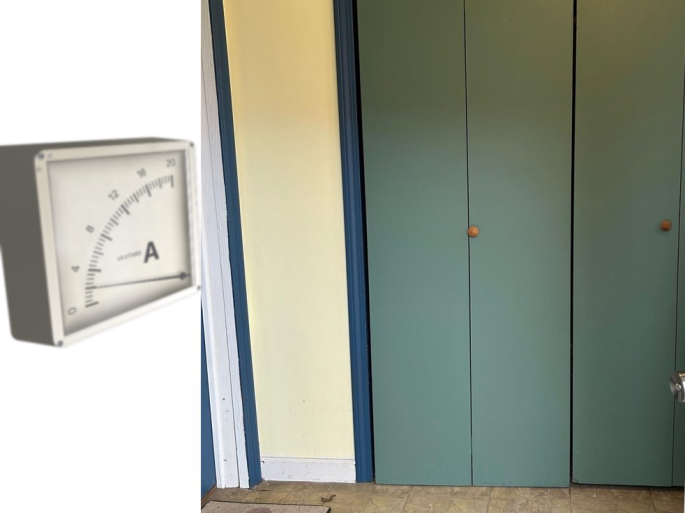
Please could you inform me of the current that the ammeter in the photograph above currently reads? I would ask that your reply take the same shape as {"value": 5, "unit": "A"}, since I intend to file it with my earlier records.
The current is {"value": 2, "unit": "A"}
